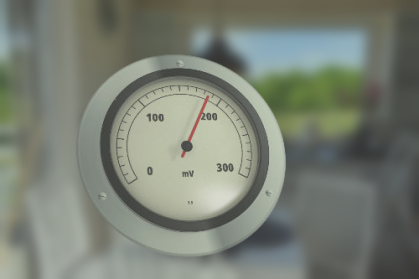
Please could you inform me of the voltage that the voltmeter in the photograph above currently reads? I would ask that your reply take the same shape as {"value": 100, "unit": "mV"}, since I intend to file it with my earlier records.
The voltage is {"value": 185, "unit": "mV"}
